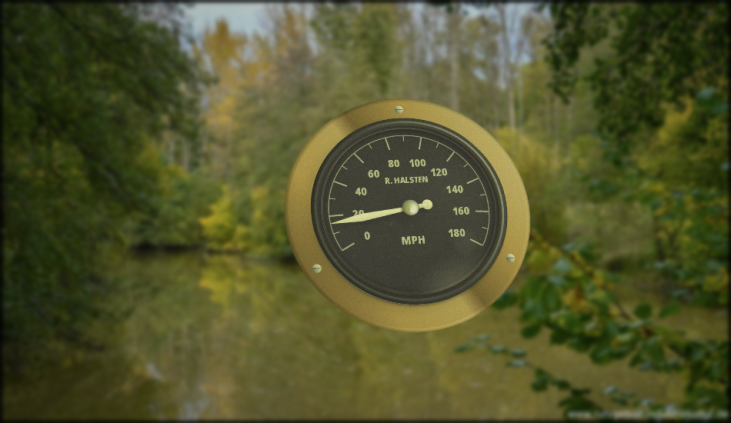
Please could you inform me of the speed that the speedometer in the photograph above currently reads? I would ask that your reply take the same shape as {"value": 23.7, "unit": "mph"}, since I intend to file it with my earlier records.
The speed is {"value": 15, "unit": "mph"}
